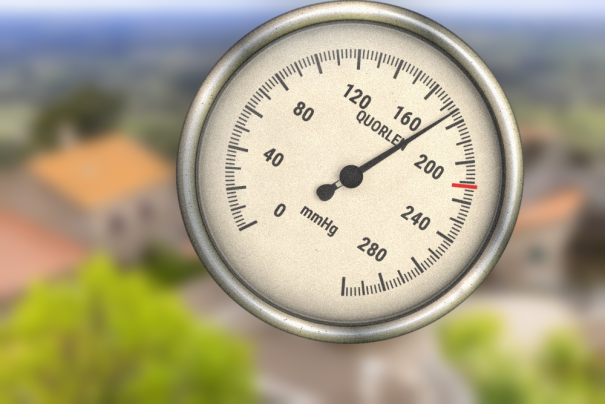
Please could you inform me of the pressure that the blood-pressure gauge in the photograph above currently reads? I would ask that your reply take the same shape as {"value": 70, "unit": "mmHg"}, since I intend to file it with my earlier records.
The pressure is {"value": 174, "unit": "mmHg"}
